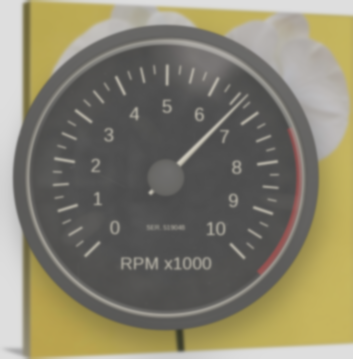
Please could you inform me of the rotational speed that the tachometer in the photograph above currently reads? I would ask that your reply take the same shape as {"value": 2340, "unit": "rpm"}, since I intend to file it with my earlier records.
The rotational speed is {"value": 6625, "unit": "rpm"}
